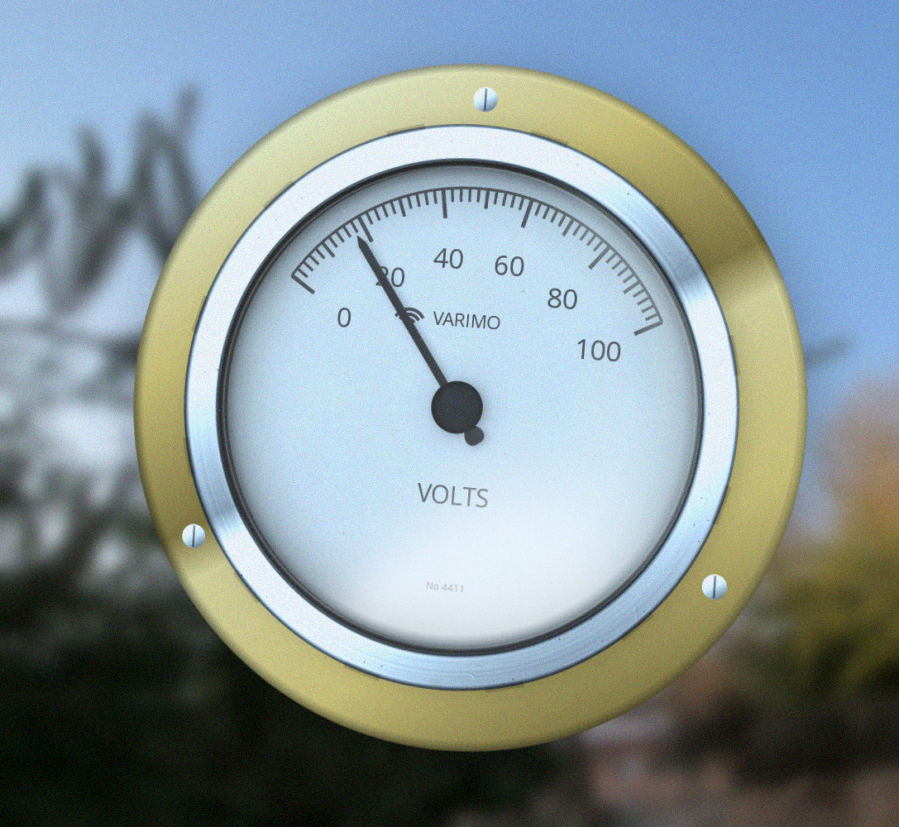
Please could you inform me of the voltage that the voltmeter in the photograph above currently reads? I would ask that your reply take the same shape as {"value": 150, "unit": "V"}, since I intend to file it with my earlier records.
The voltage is {"value": 18, "unit": "V"}
